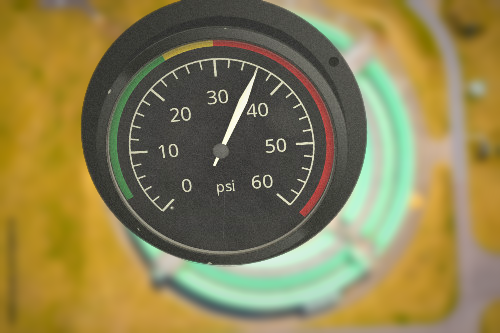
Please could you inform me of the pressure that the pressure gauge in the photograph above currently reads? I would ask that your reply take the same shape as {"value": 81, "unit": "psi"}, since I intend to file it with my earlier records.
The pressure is {"value": 36, "unit": "psi"}
